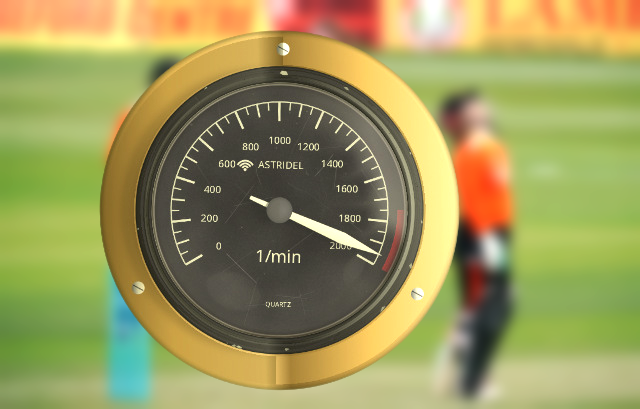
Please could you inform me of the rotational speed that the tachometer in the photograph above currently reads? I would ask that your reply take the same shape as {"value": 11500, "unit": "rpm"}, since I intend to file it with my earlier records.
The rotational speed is {"value": 1950, "unit": "rpm"}
